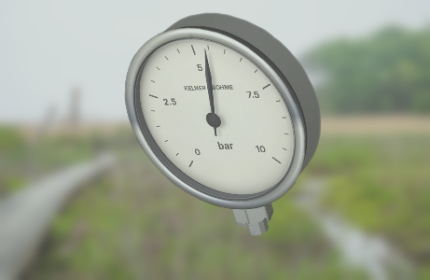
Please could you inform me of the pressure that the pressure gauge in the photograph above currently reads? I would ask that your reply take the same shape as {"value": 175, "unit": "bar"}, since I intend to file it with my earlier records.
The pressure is {"value": 5.5, "unit": "bar"}
